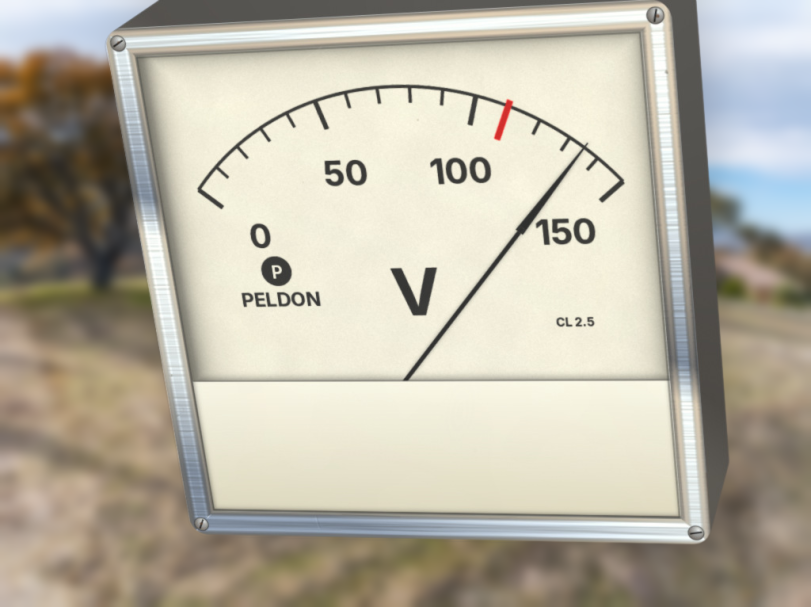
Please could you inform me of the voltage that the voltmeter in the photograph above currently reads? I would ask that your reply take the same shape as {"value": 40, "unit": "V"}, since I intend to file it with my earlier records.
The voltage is {"value": 135, "unit": "V"}
